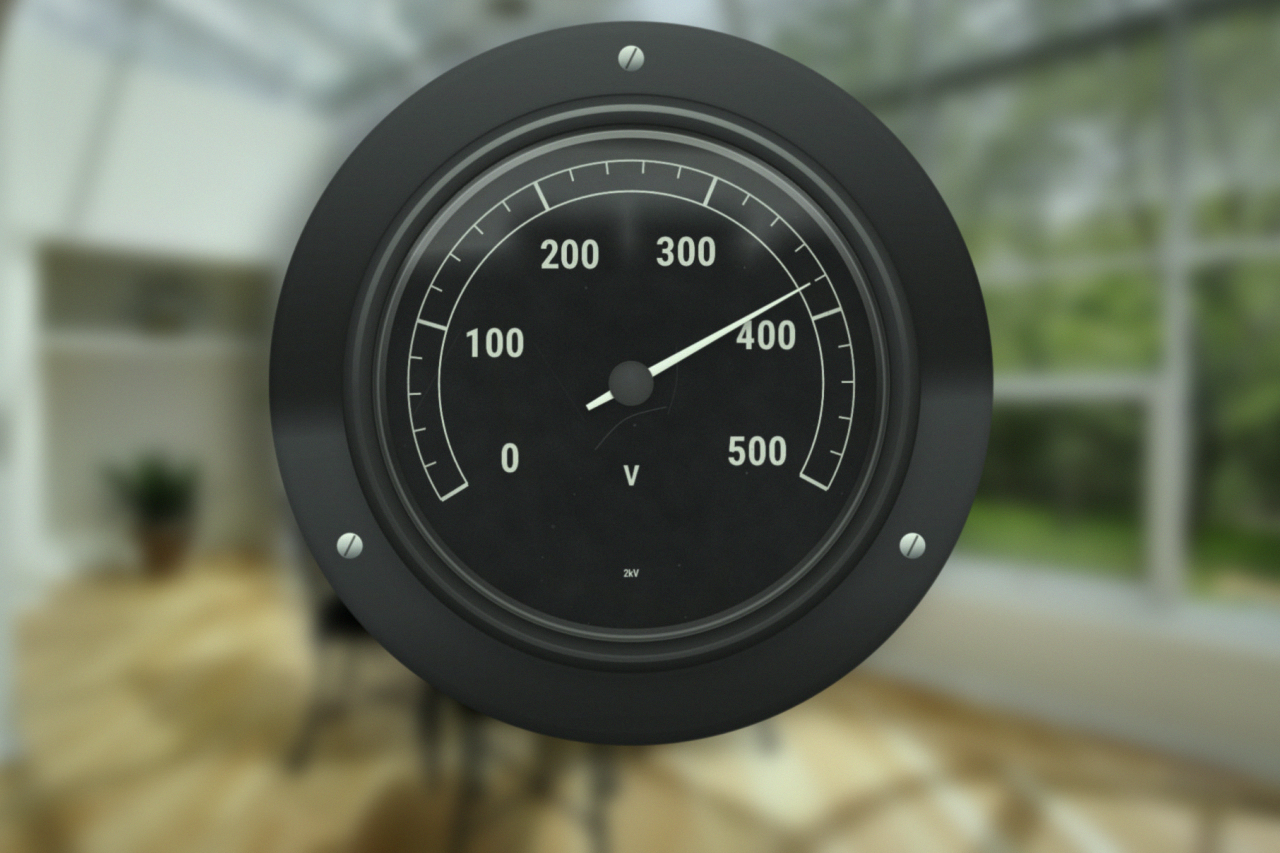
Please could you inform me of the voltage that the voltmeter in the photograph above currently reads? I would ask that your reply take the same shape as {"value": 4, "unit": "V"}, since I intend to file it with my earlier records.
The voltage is {"value": 380, "unit": "V"}
